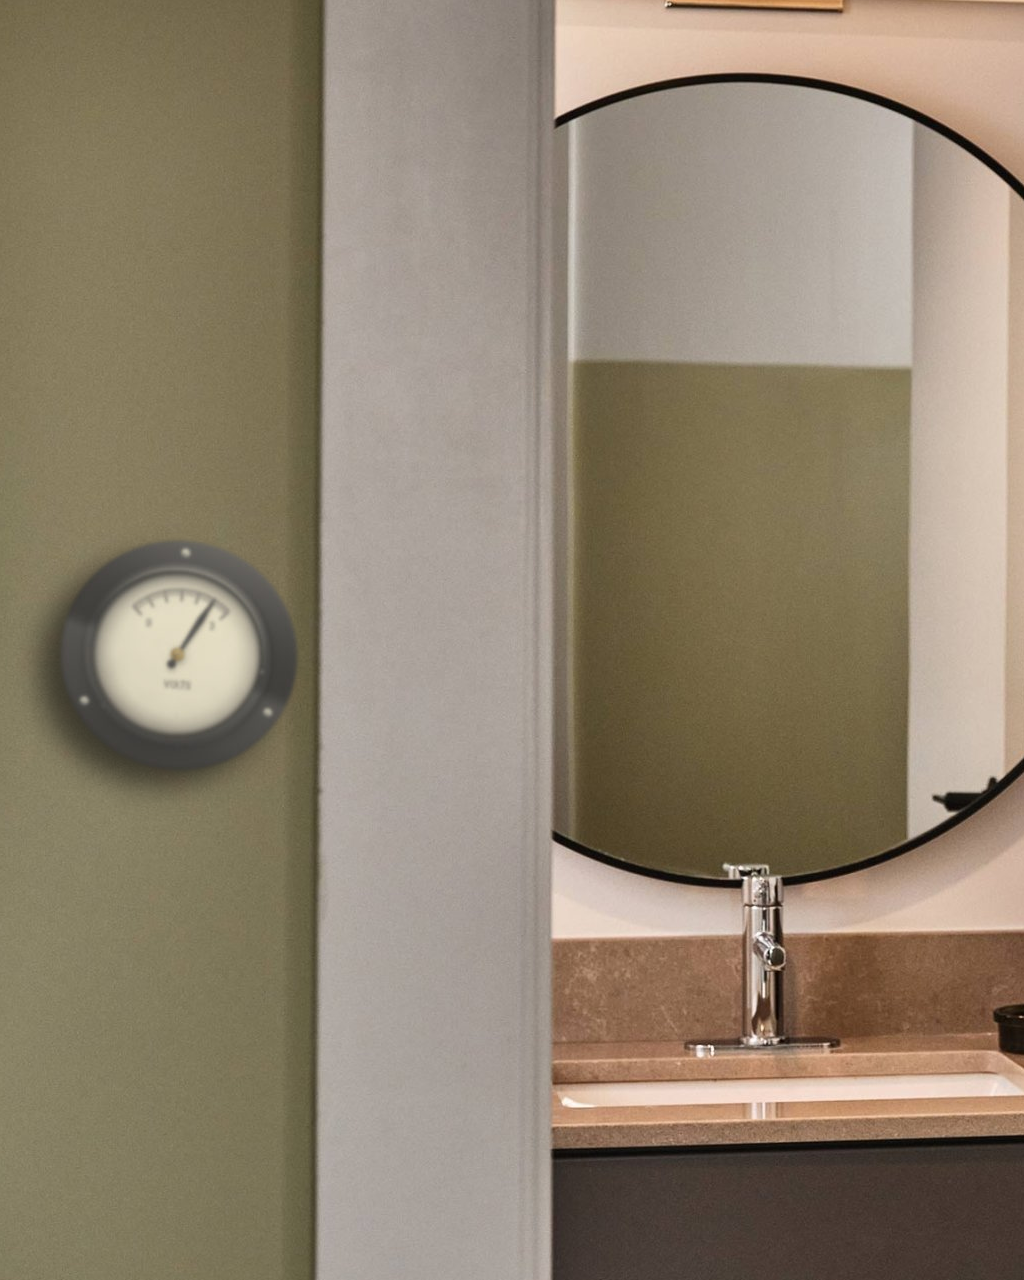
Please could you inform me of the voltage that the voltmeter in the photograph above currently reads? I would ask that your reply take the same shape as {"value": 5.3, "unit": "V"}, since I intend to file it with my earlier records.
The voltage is {"value": 2.5, "unit": "V"}
